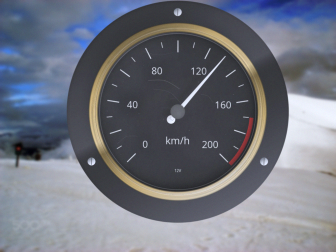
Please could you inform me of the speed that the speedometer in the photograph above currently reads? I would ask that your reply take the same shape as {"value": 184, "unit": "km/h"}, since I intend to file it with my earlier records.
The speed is {"value": 130, "unit": "km/h"}
